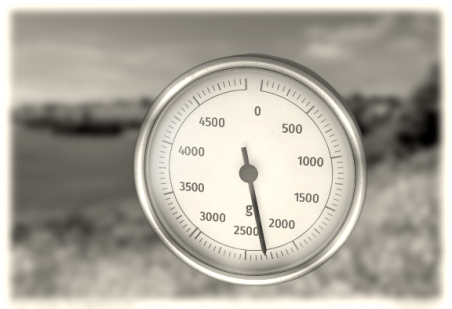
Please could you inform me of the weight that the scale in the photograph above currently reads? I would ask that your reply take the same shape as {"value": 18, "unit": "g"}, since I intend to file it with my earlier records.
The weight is {"value": 2300, "unit": "g"}
